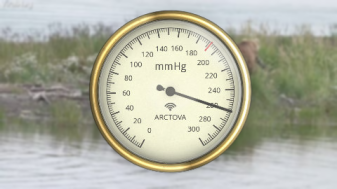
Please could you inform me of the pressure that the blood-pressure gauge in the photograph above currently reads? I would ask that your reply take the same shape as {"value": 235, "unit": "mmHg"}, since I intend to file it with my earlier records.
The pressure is {"value": 260, "unit": "mmHg"}
